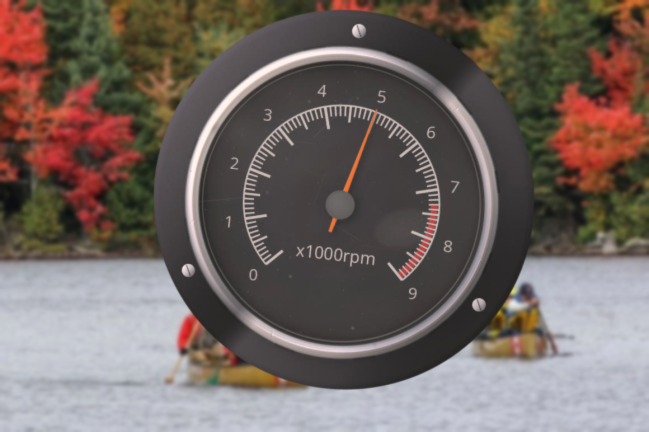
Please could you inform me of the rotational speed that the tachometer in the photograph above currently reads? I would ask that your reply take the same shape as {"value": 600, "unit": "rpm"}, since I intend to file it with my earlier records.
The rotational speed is {"value": 5000, "unit": "rpm"}
